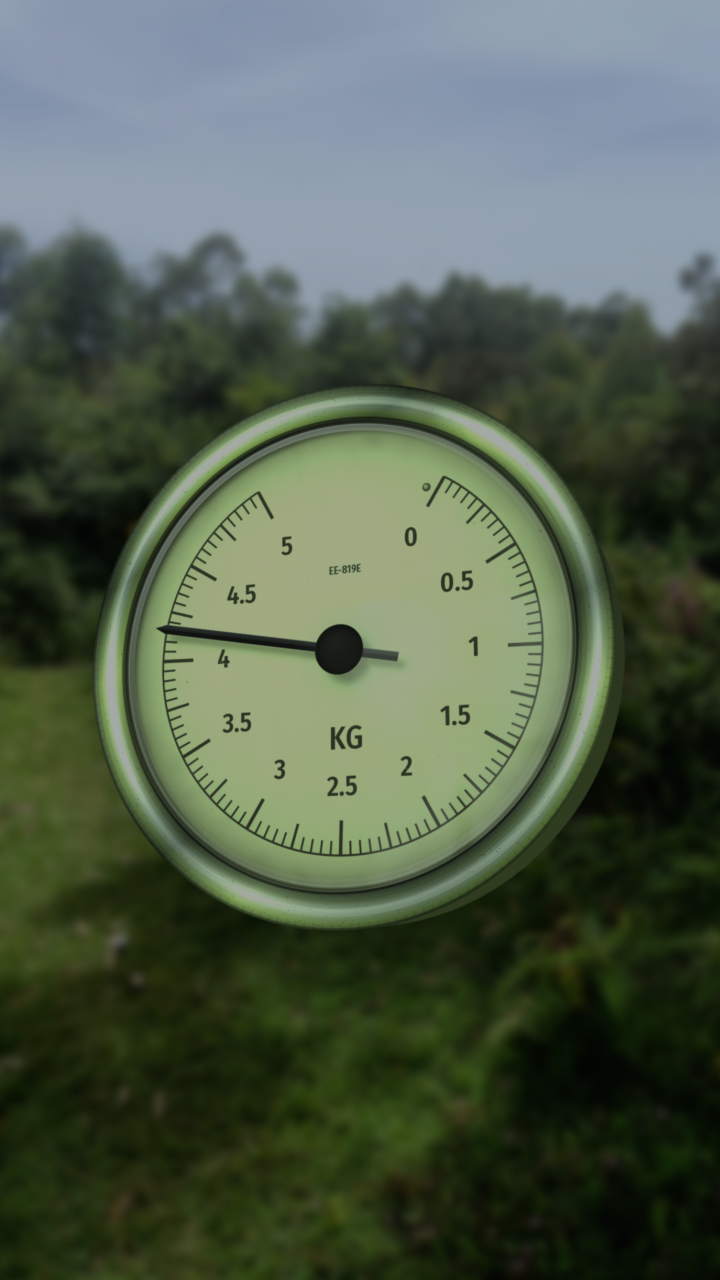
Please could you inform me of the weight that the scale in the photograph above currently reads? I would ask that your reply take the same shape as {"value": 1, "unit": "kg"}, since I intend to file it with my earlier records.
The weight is {"value": 4.15, "unit": "kg"}
